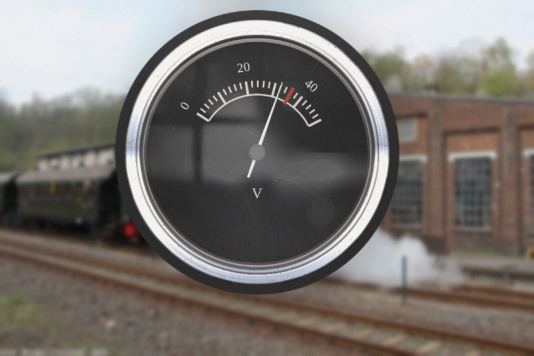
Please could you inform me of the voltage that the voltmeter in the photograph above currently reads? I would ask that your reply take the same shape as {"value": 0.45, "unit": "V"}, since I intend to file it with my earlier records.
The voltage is {"value": 32, "unit": "V"}
